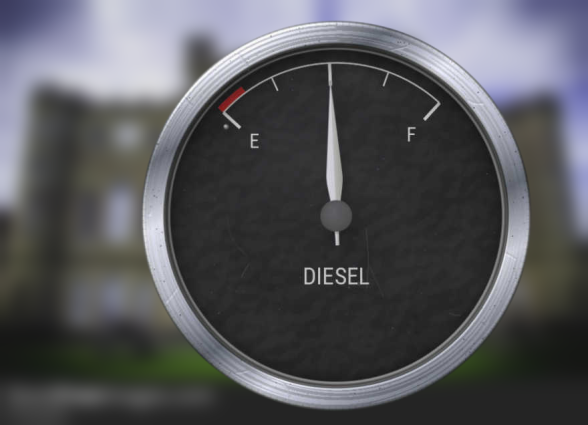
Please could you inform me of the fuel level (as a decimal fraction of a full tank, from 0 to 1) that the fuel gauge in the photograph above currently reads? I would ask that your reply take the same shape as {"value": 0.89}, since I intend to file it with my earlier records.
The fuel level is {"value": 0.5}
